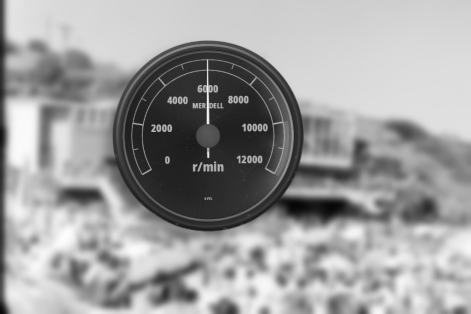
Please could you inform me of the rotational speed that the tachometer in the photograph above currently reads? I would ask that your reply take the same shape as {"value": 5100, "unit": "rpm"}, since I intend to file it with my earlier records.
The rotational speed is {"value": 6000, "unit": "rpm"}
